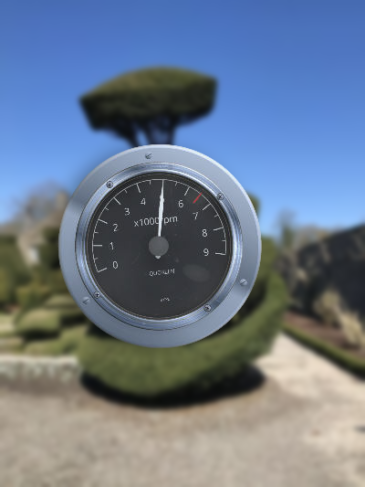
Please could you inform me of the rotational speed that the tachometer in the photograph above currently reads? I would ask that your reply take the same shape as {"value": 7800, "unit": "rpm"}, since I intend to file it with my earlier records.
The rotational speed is {"value": 5000, "unit": "rpm"}
